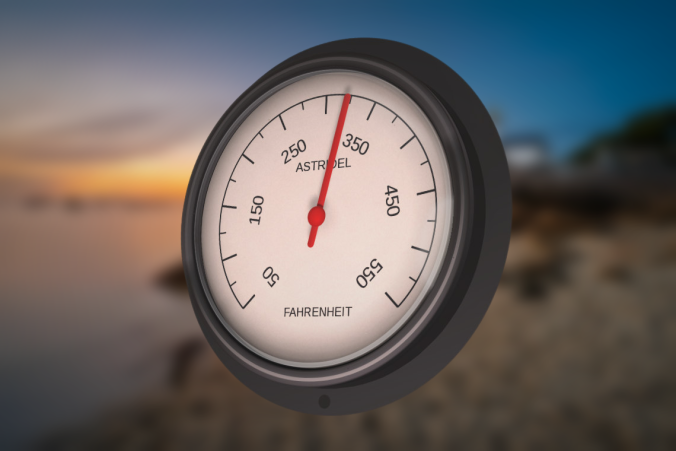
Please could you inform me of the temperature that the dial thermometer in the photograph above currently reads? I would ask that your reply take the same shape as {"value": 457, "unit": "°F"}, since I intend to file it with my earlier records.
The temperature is {"value": 325, "unit": "°F"}
